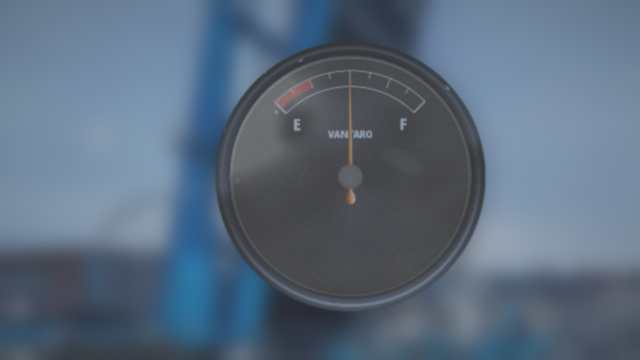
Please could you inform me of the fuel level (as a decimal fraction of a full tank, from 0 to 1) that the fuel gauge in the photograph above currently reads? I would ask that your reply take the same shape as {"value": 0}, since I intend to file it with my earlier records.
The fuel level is {"value": 0.5}
